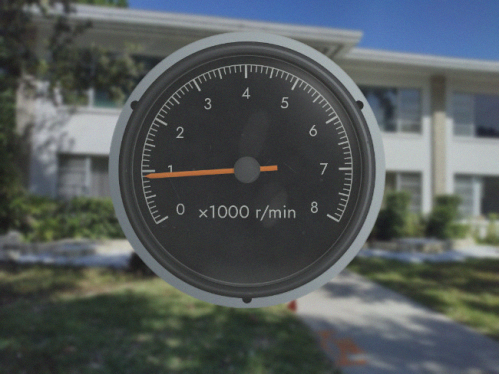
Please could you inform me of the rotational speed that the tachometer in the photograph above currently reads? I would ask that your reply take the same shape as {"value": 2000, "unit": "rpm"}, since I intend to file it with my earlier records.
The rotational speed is {"value": 900, "unit": "rpm"}
